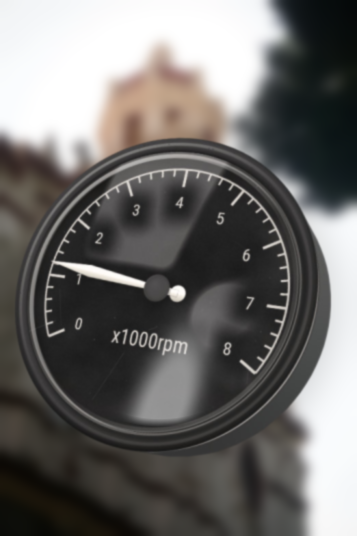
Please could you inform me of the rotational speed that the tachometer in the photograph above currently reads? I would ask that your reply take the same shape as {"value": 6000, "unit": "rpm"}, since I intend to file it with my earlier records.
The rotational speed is {"value": 1200, "unit": "rpm"}
